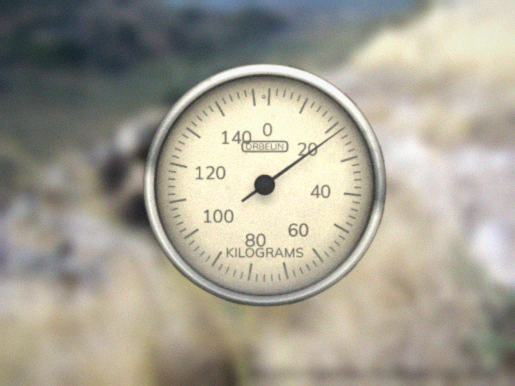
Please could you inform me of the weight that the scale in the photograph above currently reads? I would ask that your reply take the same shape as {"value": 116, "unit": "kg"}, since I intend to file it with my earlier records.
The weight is {"value": 22, "unit": "kg"}
